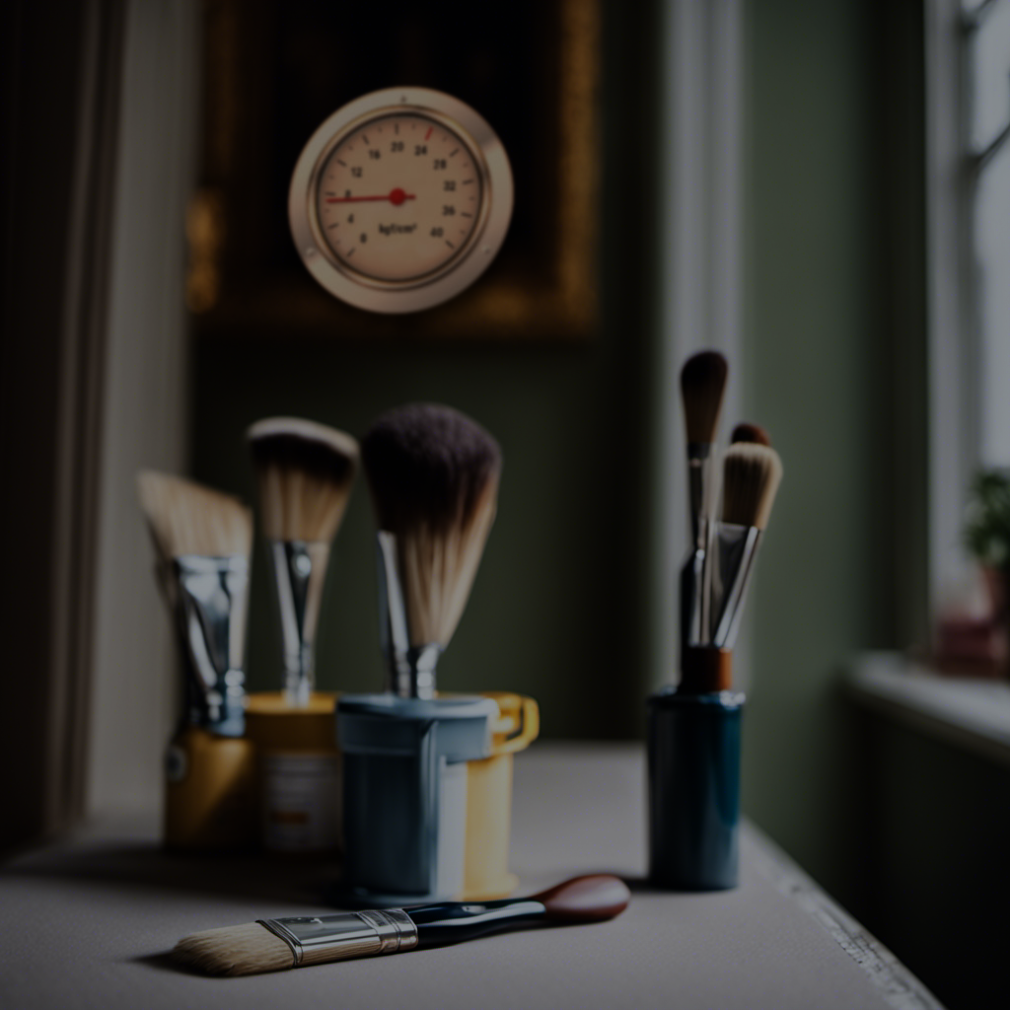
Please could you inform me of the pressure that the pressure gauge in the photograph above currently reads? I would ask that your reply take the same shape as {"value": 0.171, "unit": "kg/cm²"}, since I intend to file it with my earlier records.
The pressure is {"value": 7, "unit": "kg/cm²"}
